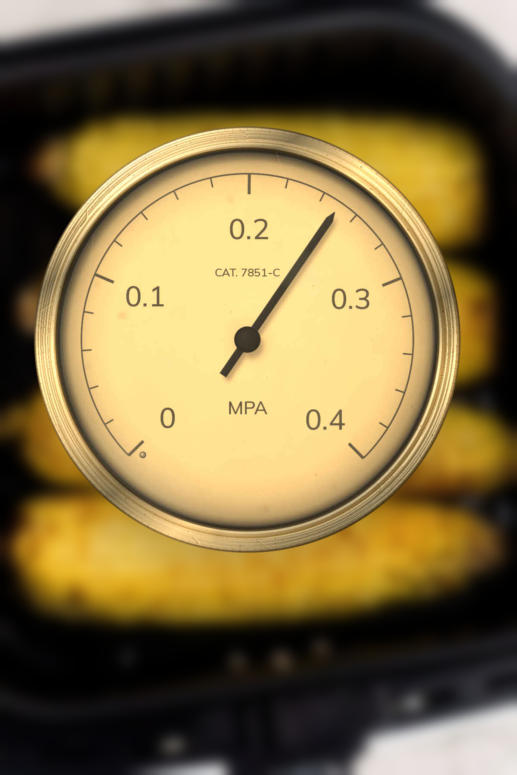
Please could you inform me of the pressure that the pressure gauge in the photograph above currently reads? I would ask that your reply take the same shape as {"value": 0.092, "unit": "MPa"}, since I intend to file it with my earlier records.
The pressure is {"value": 0.25, "unit": "MPa"}
